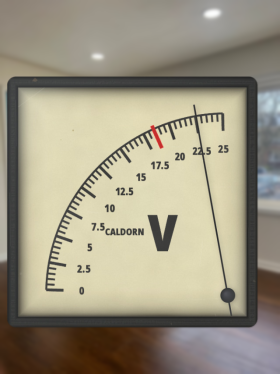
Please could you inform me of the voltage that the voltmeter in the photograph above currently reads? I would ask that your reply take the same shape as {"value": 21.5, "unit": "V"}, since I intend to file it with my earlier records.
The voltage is {"value": 22.5, "unit": "V"}
